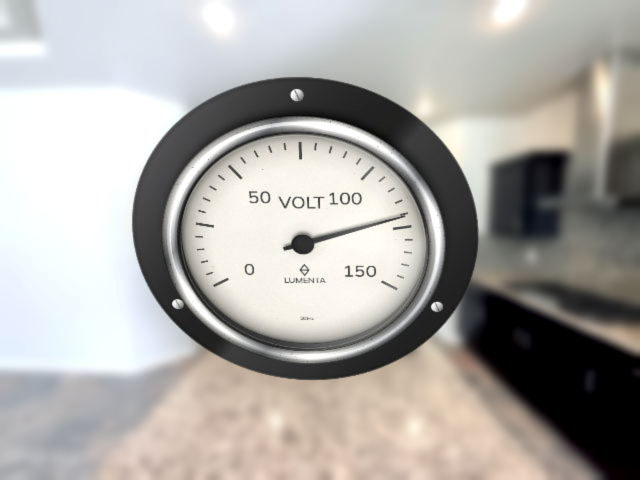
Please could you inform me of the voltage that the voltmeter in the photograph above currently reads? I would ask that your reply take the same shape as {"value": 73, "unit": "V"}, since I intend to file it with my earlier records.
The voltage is {"value": 120, "unit": "V"}
